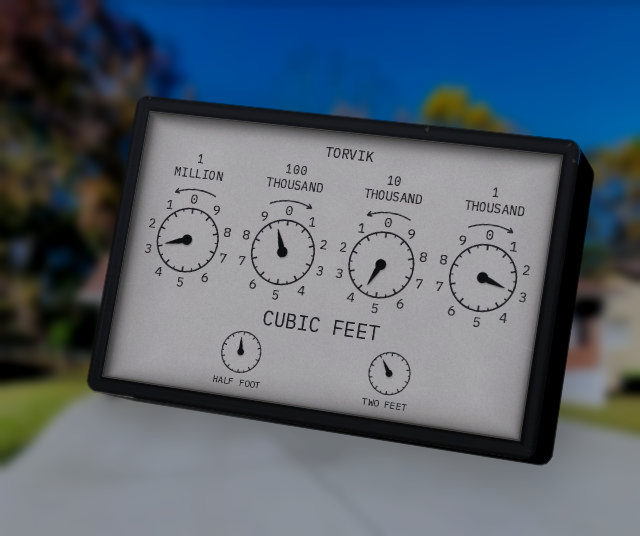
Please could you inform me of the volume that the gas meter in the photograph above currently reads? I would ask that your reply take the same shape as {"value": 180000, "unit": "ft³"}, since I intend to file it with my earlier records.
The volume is {"value": 294300, "unit": "ft³"}
